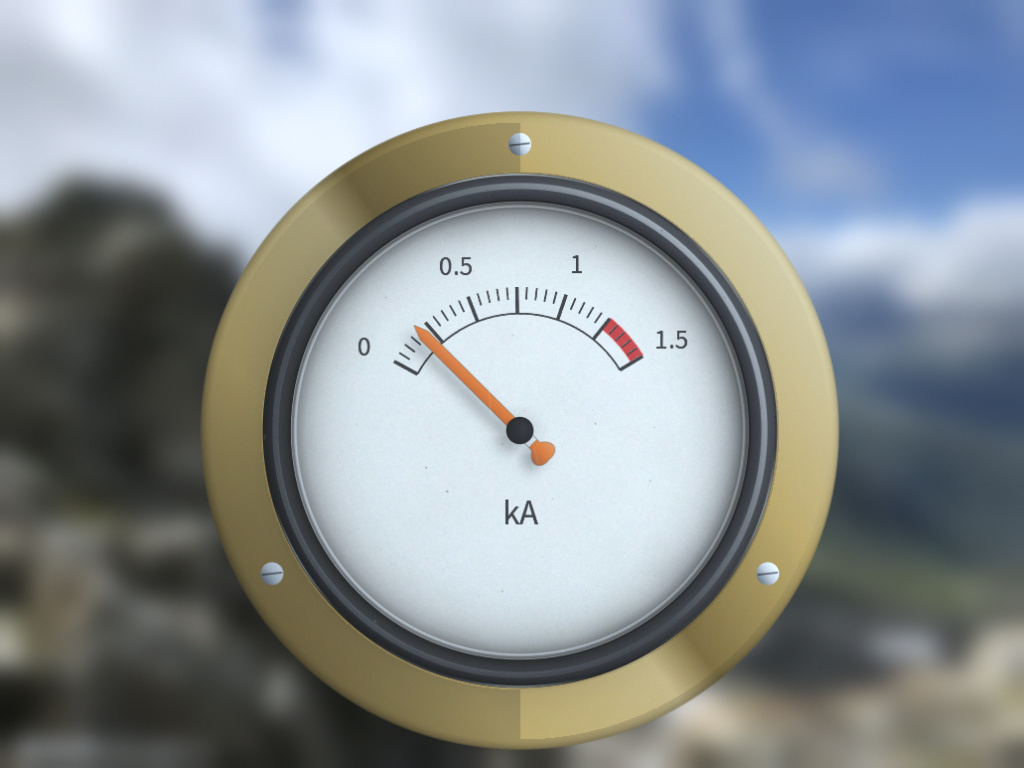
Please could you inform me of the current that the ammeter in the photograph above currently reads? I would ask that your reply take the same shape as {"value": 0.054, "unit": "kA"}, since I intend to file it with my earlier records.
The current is {"value": 0.2, "unit": "kA"}
